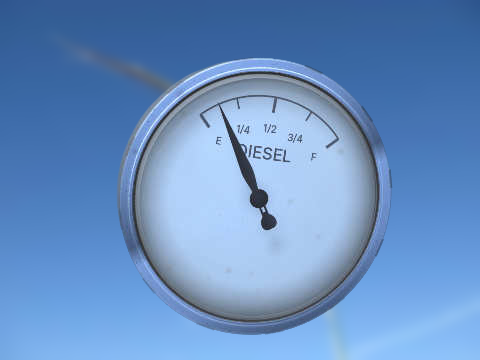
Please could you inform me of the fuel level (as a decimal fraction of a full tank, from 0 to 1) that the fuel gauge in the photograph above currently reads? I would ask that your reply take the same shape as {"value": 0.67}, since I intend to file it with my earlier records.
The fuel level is {"value": 0.125}
